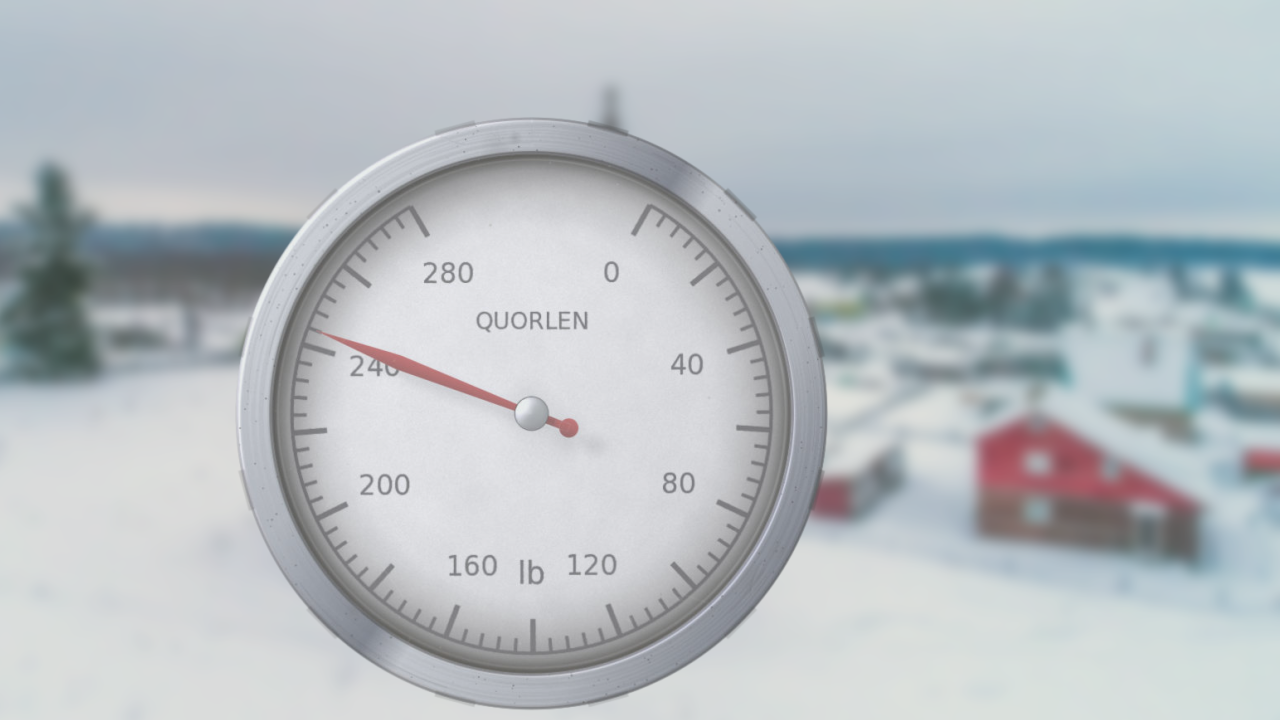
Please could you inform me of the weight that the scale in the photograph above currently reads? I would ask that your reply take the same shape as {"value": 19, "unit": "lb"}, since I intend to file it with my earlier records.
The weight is {"value": 244, "unit": "lb"}
